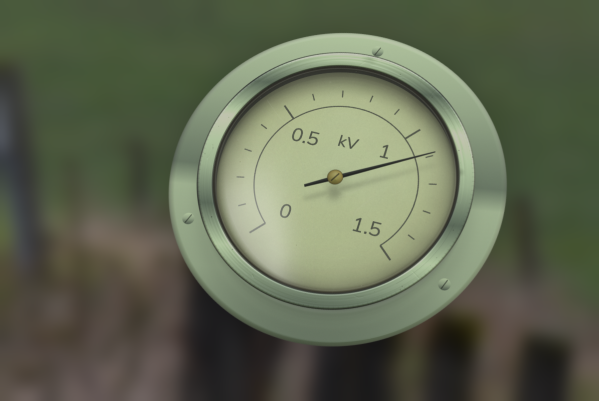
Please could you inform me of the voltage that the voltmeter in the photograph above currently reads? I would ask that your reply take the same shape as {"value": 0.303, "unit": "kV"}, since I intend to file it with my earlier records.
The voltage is {"value": 1.1, "unit": "kV"}
